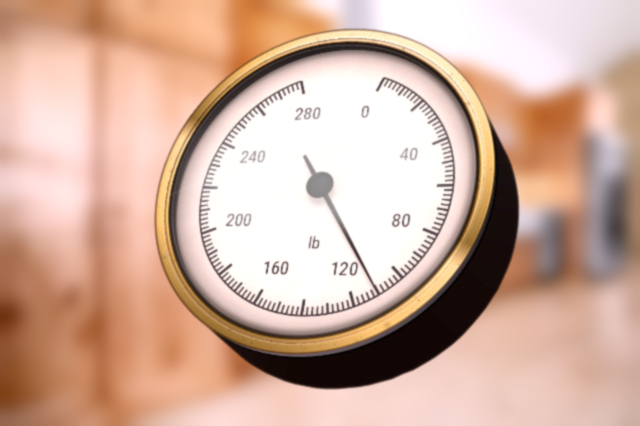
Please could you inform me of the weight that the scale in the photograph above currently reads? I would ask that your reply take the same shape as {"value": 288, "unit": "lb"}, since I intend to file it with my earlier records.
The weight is {"value": 110, "unit": "lb"}
